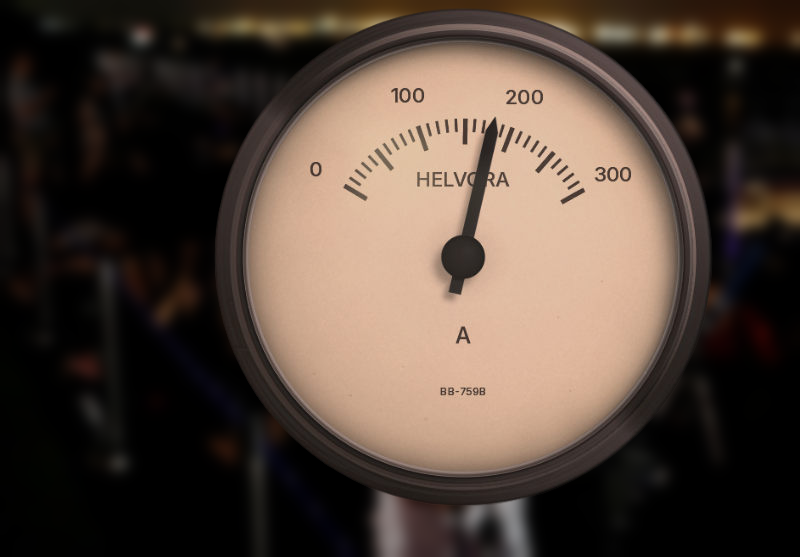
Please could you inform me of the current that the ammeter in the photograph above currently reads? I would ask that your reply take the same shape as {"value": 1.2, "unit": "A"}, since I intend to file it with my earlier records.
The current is {"value": 180, "unit": "A"}
